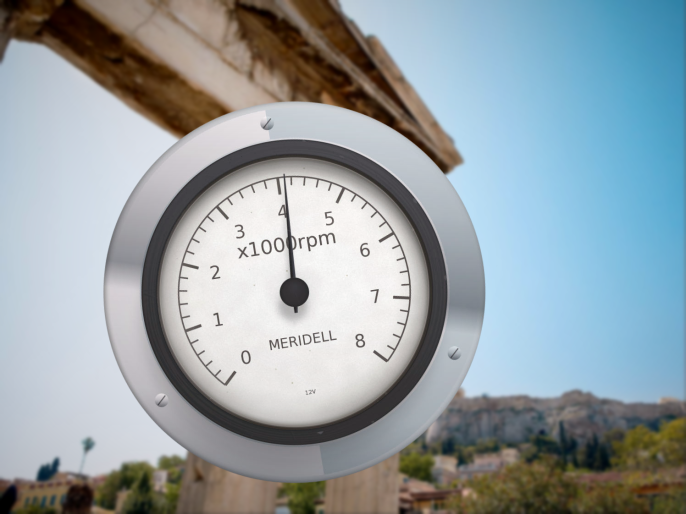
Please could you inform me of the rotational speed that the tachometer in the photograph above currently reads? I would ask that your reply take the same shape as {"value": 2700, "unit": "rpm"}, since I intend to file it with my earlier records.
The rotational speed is {"value": 4100, "unit": "rpm"}
